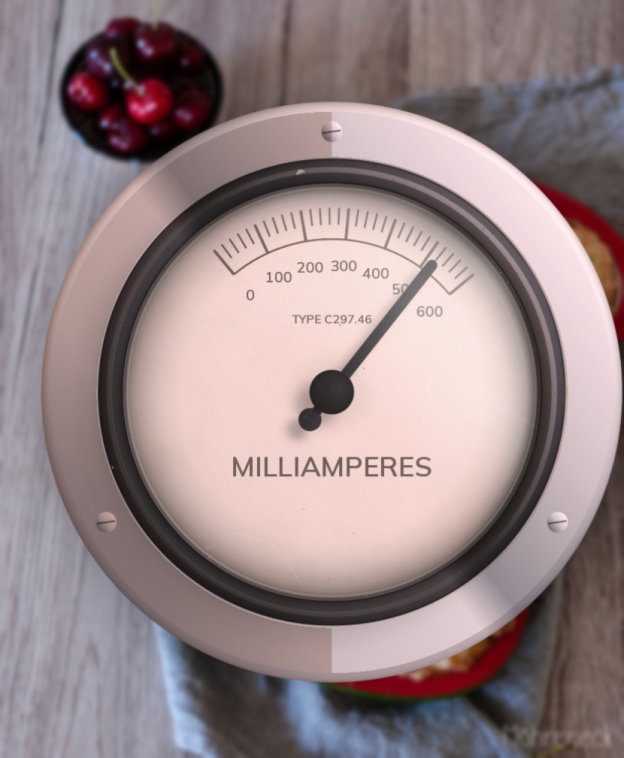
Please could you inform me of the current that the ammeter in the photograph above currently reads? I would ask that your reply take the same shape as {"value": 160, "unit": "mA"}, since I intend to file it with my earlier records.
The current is {"value": 520, "unit": "mA"}
